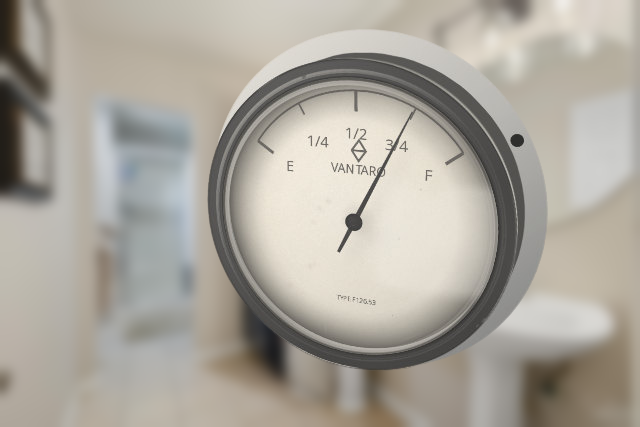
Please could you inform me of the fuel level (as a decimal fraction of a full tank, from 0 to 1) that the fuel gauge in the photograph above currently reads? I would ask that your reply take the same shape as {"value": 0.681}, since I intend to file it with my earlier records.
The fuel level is {"value": 0.75}
